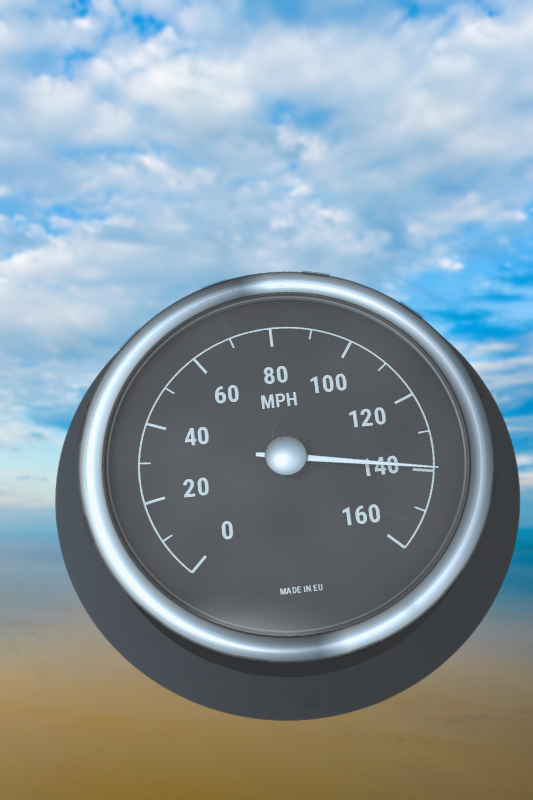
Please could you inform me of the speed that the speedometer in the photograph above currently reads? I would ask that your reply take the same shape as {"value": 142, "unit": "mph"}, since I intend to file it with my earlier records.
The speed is {"value": 140, "unit": "mph"}
